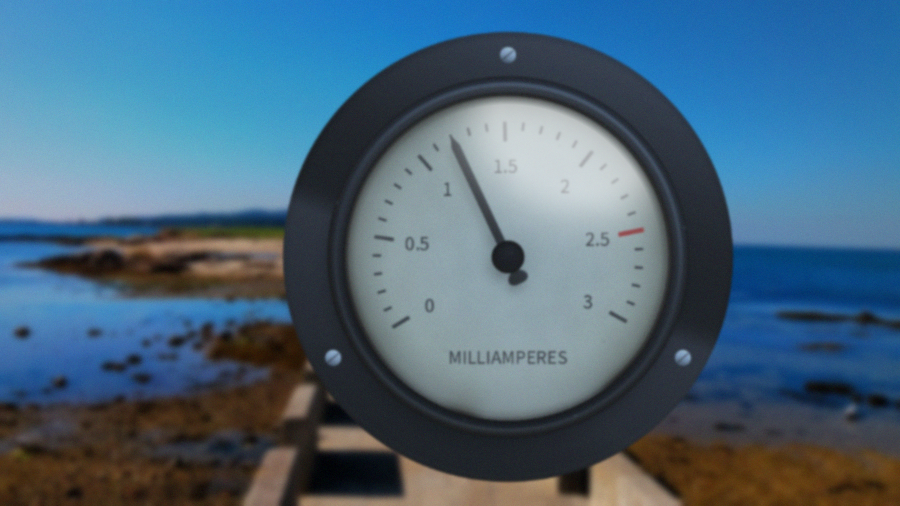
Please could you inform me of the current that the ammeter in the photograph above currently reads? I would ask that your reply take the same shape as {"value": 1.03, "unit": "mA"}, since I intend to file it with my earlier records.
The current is {"value": 1.2, "unit": "mA"}
